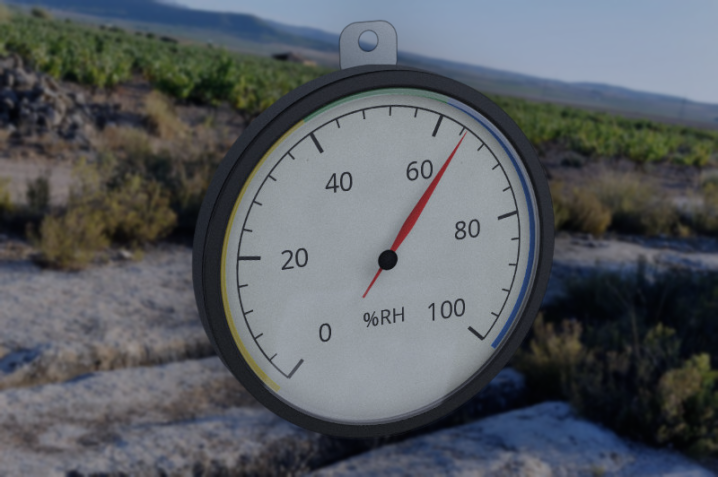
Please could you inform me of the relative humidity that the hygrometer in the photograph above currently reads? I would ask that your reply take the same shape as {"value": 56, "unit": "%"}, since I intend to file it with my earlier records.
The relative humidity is {"value": 64, "unit": "%"}
